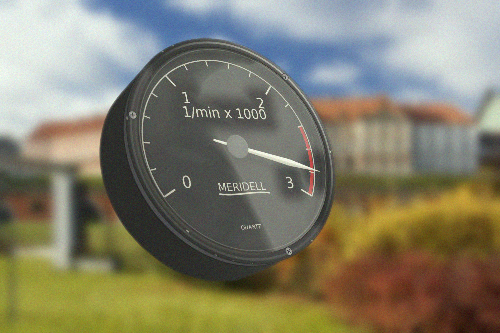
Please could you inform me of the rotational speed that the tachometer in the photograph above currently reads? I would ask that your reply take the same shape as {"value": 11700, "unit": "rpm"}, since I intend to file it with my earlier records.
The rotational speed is {"value": 2800, "unit": "rpm"}
